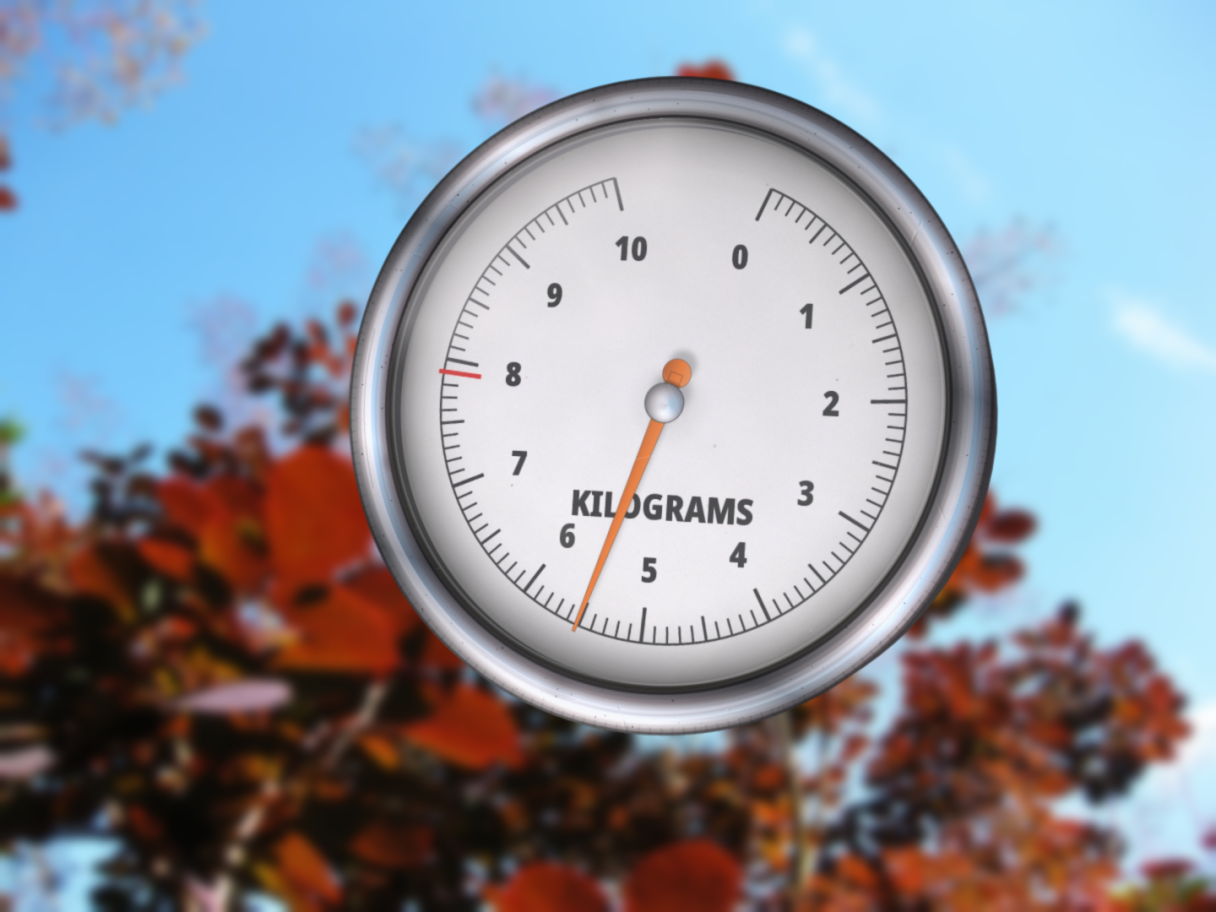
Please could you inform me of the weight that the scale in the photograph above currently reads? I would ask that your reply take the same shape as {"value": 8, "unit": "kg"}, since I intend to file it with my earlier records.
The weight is {"value": 5.5, "unit": "kg"}
